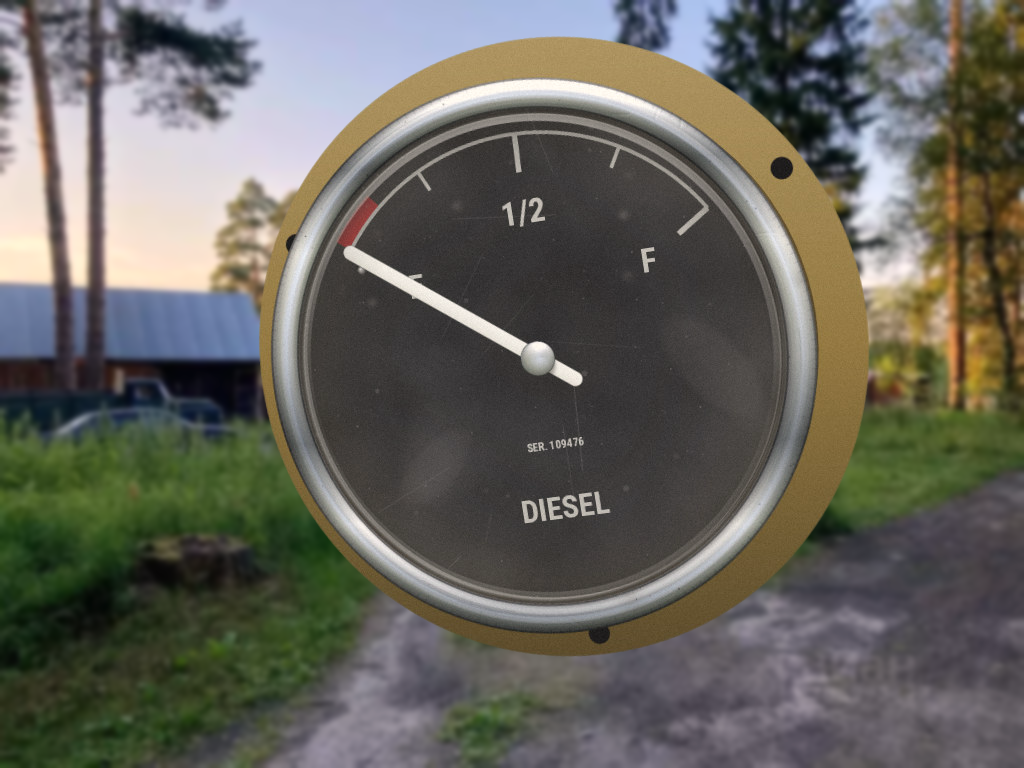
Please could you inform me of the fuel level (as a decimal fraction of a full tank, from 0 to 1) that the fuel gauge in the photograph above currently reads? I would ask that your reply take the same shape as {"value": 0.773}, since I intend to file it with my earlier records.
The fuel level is {"value": 0}
